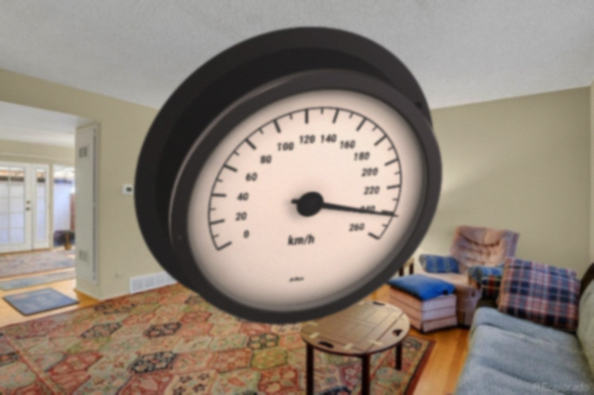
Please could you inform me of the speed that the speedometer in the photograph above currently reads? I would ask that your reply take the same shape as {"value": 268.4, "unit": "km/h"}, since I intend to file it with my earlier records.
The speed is {"value": 240, "unit": "km/h"}
